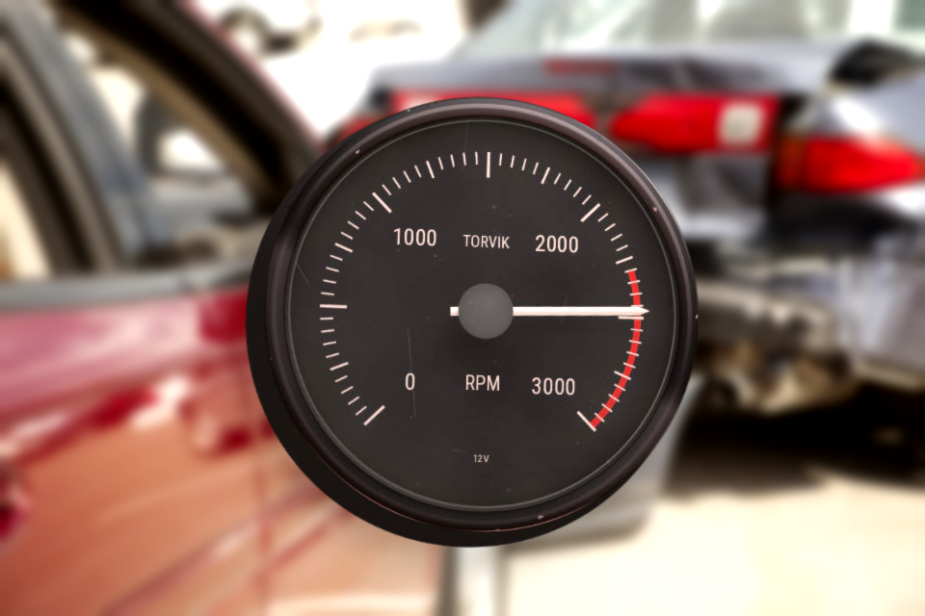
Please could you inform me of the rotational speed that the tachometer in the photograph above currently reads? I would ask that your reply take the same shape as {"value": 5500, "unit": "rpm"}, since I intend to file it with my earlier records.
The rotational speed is {"value": 2475, "unit": "rpm"}
